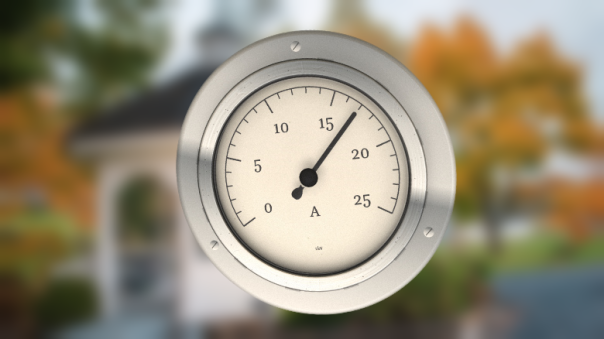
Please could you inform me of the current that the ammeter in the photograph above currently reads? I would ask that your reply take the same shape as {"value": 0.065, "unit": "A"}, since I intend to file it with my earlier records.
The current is {"value": 17, "unit": "A"}
